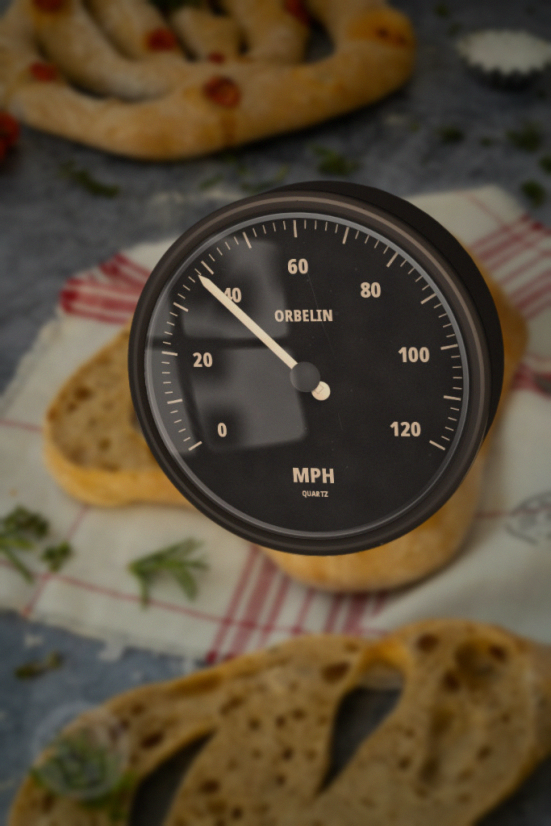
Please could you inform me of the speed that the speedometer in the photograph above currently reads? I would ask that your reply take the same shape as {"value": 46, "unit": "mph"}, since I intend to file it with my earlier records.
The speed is {"value": 38, "unit": "mph"}
